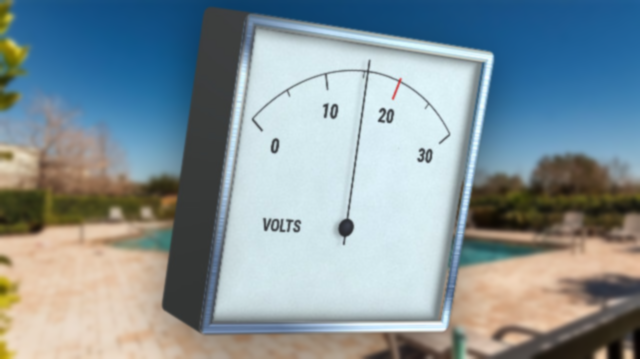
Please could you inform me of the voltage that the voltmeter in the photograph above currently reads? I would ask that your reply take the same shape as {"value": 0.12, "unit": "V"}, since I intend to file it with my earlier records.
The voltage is {"value": 15, "unit": "V"}
